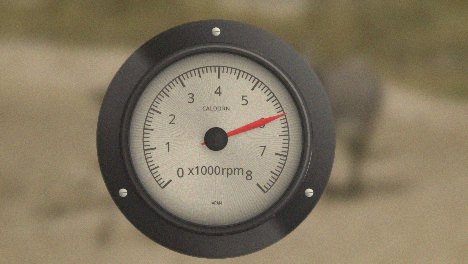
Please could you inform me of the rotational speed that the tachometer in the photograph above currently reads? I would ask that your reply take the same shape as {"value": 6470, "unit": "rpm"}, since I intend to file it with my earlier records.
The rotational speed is {"value": 6000, "unit": "rpm"}
